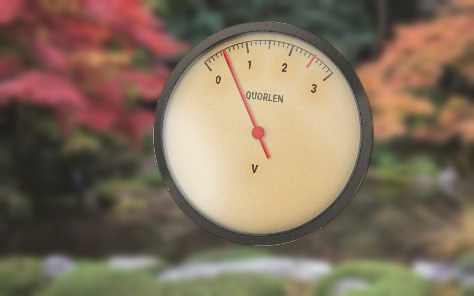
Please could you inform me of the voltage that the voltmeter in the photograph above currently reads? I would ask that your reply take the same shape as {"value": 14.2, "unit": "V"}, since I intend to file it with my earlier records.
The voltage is {"value": 0.5, "unit": "V"}
